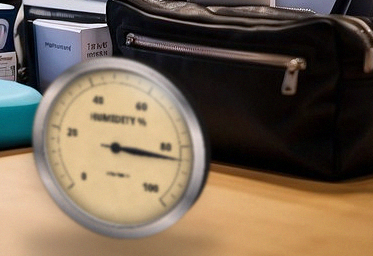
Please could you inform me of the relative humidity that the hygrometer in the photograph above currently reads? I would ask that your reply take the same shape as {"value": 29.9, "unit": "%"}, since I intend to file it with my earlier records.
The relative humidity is {"value": 84, "unit": "%"}
